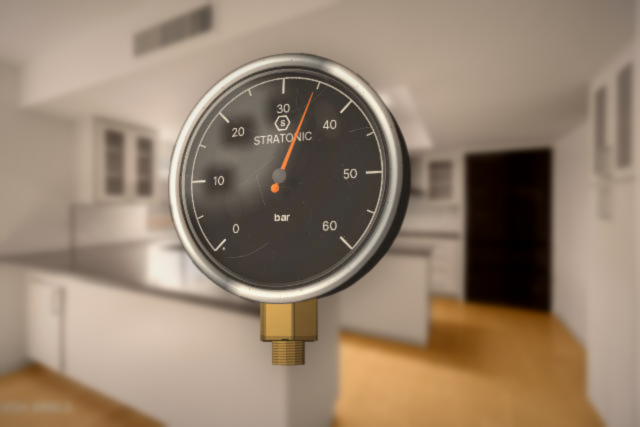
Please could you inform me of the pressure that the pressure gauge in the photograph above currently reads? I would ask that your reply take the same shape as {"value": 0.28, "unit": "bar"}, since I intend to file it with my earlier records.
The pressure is {"value": 35, "unit": "bar"}
